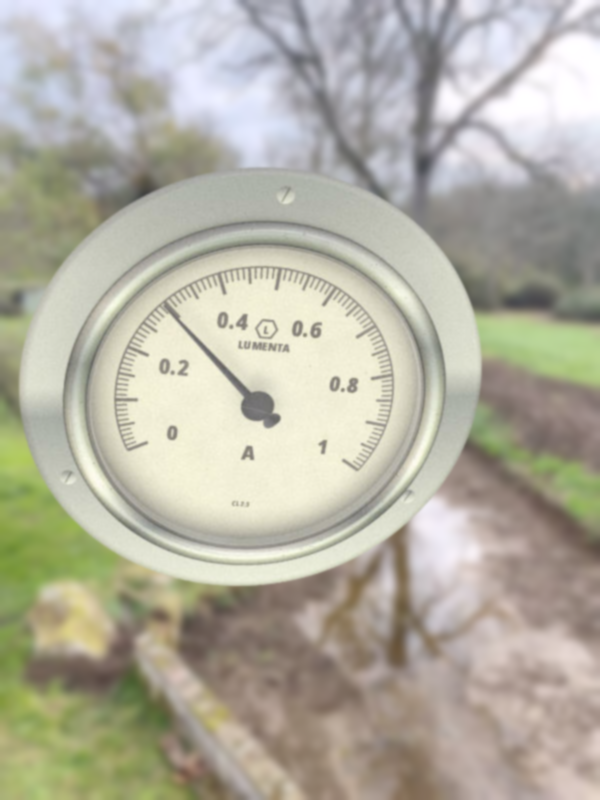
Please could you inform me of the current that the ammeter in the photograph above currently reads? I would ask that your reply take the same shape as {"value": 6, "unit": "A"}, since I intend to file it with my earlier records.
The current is {"value": 0.3, "unit": "A"}
